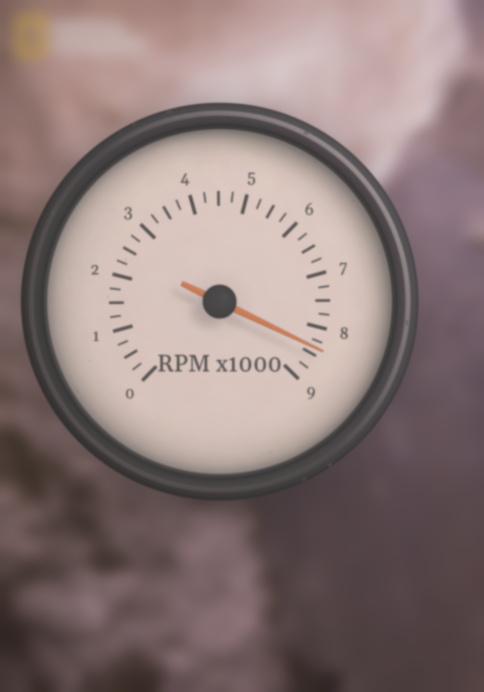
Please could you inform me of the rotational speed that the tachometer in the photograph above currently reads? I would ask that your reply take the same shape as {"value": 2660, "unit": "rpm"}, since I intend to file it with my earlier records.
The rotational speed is {"value": 8375, "unit": "rpm"}
